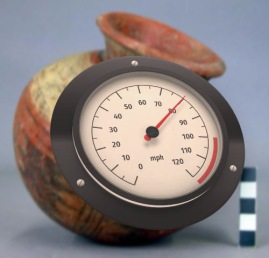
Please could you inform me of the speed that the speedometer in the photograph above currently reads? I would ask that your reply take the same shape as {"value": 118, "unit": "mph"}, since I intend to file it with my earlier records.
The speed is {"value": 80, "unit": "mph"}
